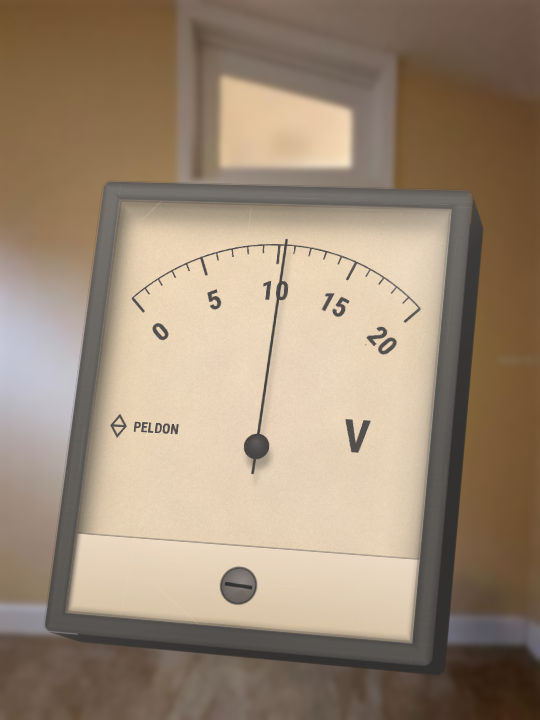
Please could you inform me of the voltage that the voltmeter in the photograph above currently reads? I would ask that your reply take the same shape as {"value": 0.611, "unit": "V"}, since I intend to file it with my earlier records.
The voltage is {"value": 10.5, "unit": "V"}
